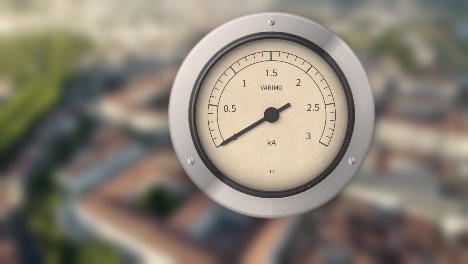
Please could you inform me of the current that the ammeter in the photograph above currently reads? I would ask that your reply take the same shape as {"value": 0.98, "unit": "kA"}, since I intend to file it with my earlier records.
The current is {"value": 0, "unit": "kA"}
